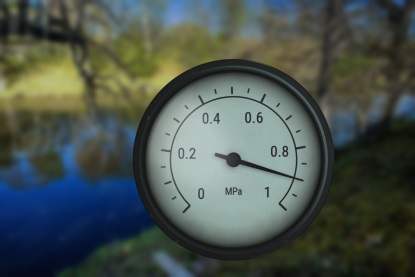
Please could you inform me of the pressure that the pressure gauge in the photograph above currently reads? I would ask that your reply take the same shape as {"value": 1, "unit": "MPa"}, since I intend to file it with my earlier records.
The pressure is {"value": 0.9, "unit": "MPa"}
